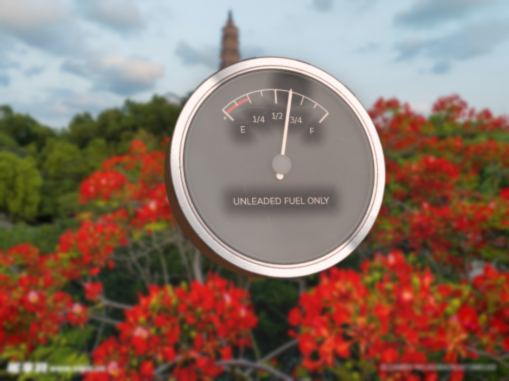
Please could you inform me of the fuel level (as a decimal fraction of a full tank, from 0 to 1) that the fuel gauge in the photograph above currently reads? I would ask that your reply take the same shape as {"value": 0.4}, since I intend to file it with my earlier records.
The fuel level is {"value": 0.625}
